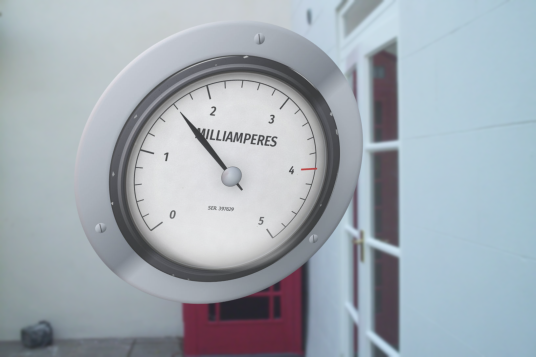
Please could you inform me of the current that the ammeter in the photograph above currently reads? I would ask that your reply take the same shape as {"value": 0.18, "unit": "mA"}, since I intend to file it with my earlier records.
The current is {"value": 1.6, "unit": "mA"}
